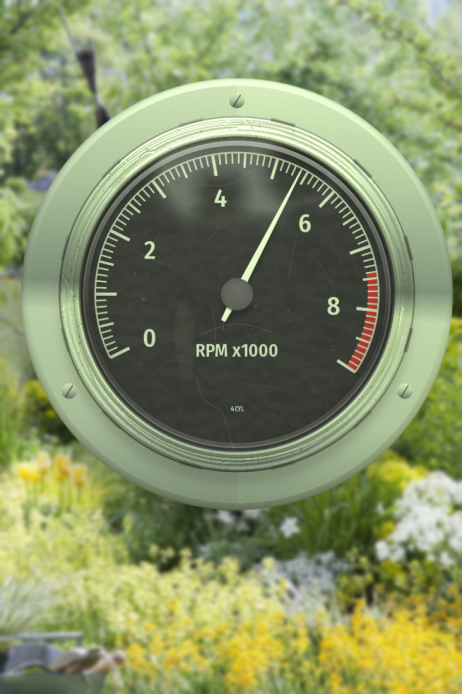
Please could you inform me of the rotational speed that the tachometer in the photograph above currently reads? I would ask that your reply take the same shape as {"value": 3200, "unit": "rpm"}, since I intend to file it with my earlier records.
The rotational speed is {"value": 5400, "unit": "rpm"}
